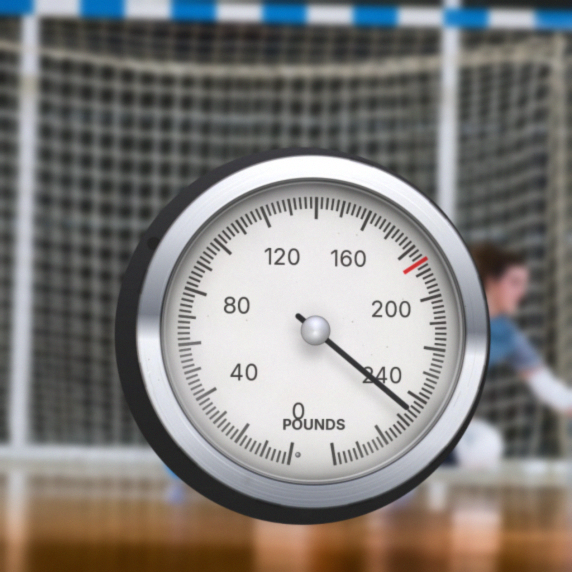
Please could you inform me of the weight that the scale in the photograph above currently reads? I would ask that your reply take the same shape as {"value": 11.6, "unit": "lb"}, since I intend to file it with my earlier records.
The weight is {"value": 246, "unit": "lb"}
